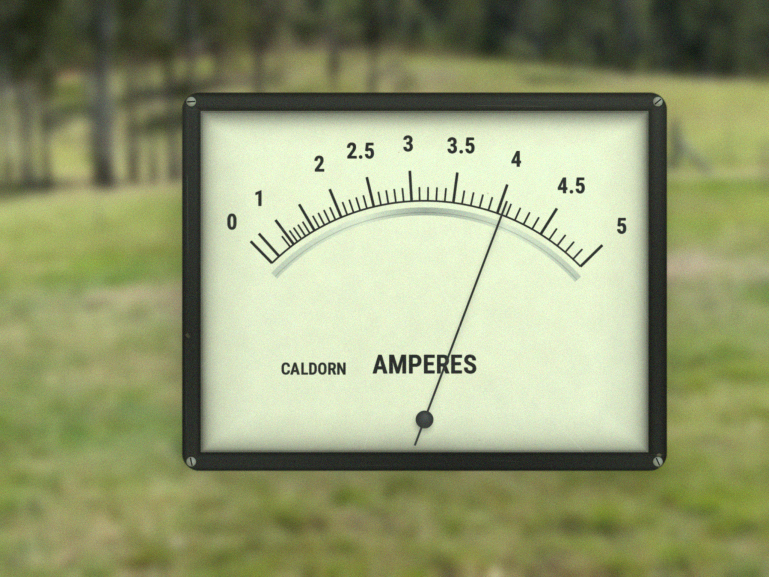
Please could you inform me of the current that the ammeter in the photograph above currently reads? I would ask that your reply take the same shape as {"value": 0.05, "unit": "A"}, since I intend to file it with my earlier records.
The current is {"value": 4.05, "unit": "A"}
